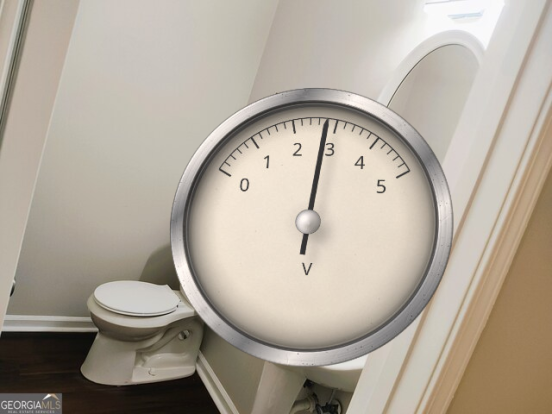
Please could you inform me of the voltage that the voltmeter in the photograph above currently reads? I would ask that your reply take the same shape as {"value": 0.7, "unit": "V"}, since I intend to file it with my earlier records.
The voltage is {"value": 2.8, "unit": "V"}
